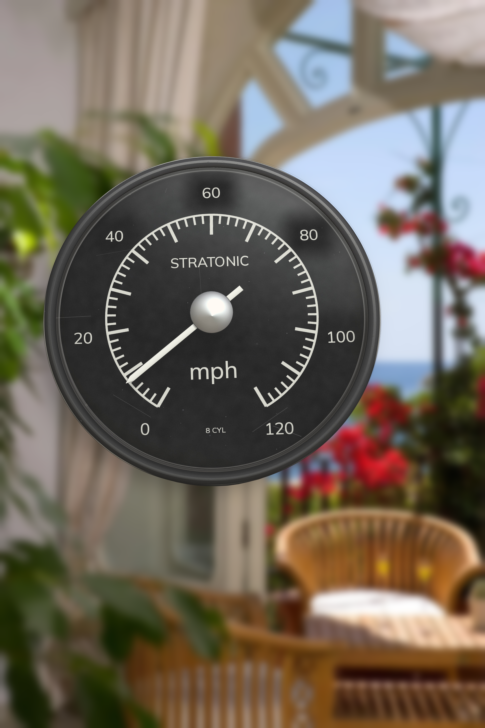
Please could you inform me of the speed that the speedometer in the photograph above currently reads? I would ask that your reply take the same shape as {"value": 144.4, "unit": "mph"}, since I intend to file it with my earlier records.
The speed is {"value": 8, "unit": "mph"}
